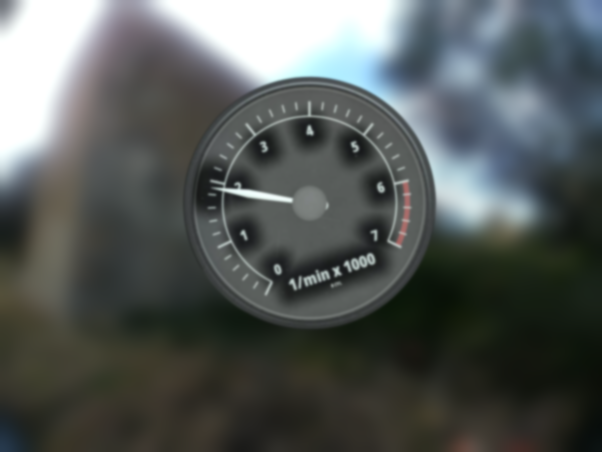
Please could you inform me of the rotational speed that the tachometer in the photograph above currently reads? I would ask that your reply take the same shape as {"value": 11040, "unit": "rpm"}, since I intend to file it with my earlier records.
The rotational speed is {"value": 1900, "unit": "rpm"}
